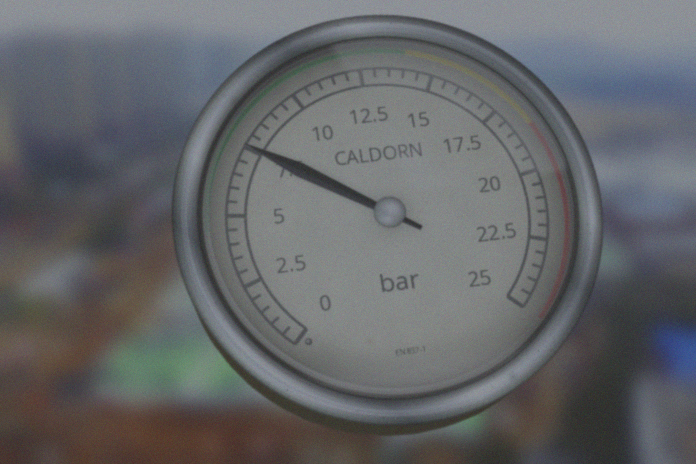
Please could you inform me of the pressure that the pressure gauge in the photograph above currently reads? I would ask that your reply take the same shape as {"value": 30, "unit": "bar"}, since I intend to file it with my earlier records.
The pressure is {"value": 7.5, "unit": "bar"}
